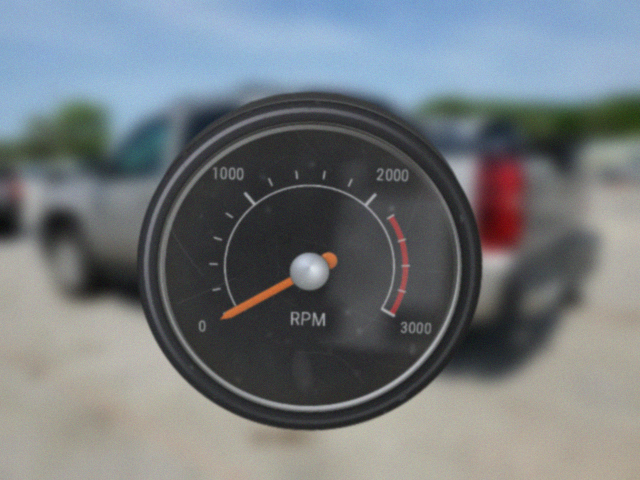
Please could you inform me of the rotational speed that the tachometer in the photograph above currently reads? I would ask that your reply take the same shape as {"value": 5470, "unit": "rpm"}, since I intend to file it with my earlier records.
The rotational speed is {"value": 0, "unit": "rpm"}
